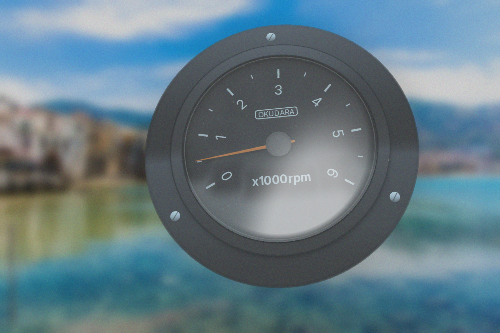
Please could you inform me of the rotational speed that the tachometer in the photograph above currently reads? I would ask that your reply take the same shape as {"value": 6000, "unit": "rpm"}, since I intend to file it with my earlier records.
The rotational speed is {"value": 500, "unit": "rpm"}
